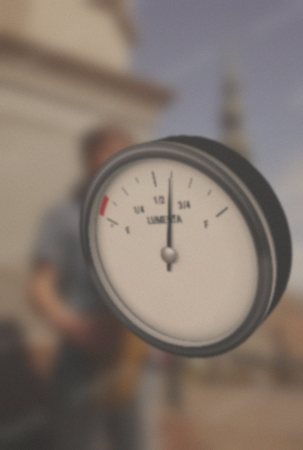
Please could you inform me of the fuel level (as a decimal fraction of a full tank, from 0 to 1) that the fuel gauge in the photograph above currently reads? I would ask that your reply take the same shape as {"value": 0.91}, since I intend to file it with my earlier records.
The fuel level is {"value": 0.625}
